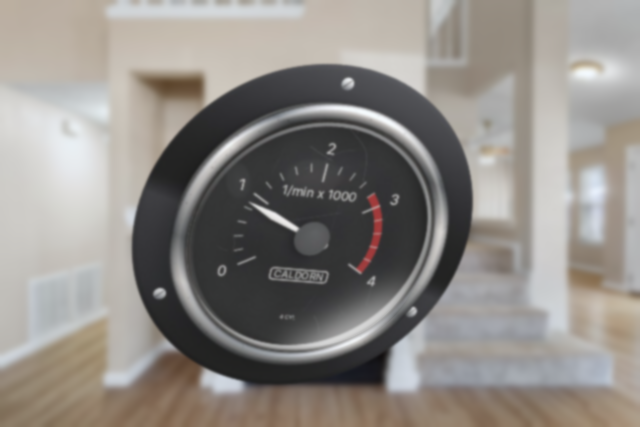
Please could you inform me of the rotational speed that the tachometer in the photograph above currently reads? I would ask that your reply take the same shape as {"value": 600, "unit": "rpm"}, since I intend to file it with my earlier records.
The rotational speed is {"value": 900, "unit": "rpm"}
